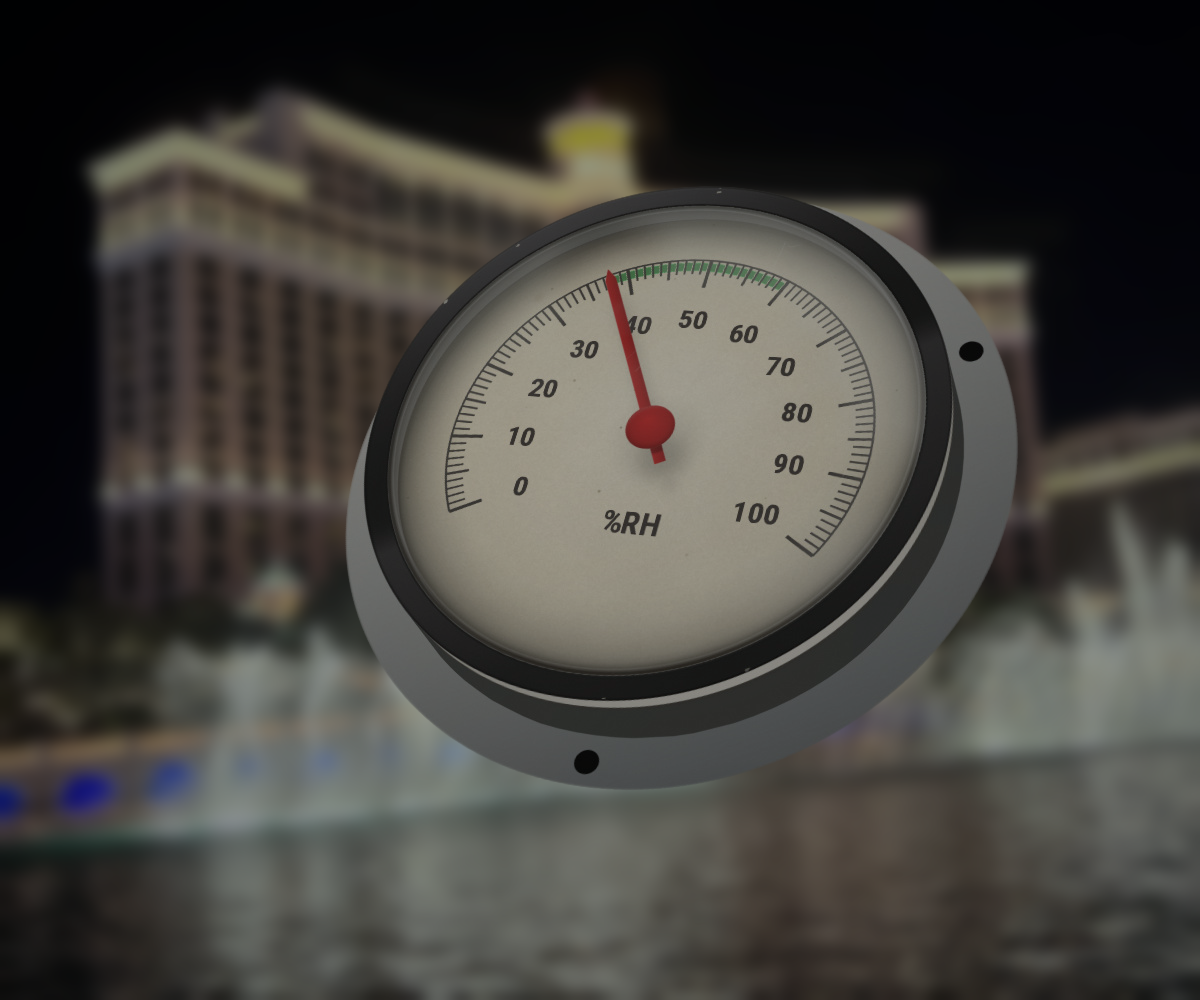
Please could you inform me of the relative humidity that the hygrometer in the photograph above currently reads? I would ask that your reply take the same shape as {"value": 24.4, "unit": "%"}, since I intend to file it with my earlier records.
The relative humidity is {"value": 38, "unit": "%"}
